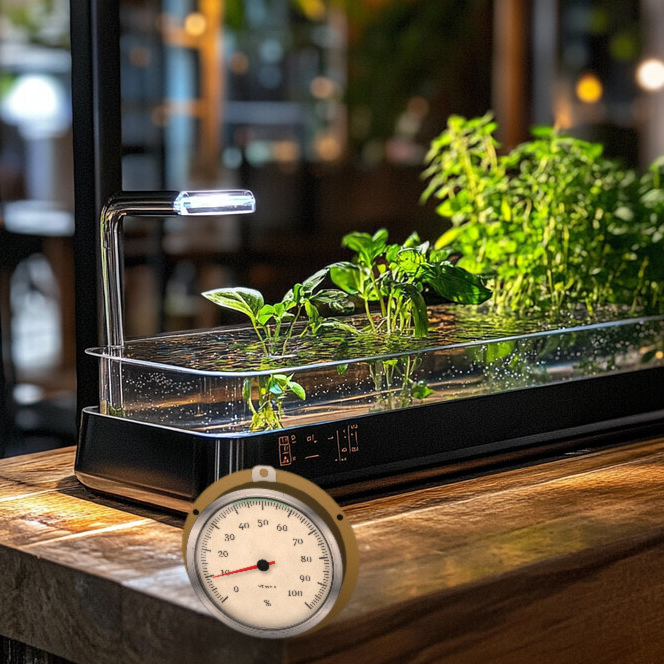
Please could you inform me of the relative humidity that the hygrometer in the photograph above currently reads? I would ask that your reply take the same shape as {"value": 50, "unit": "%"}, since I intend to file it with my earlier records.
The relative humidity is {"value": 10, "unit": "%"}
